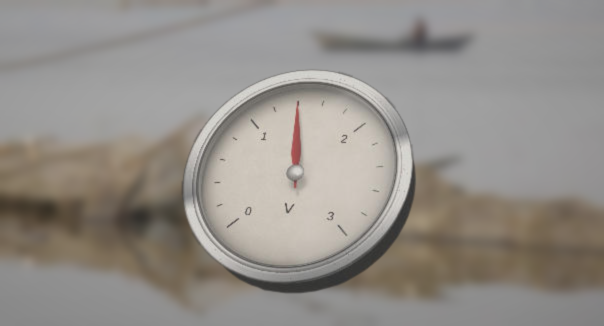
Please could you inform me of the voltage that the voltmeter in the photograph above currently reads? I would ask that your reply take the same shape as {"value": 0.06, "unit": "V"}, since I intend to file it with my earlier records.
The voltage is {"value": 1.4, "unit": "V"}
